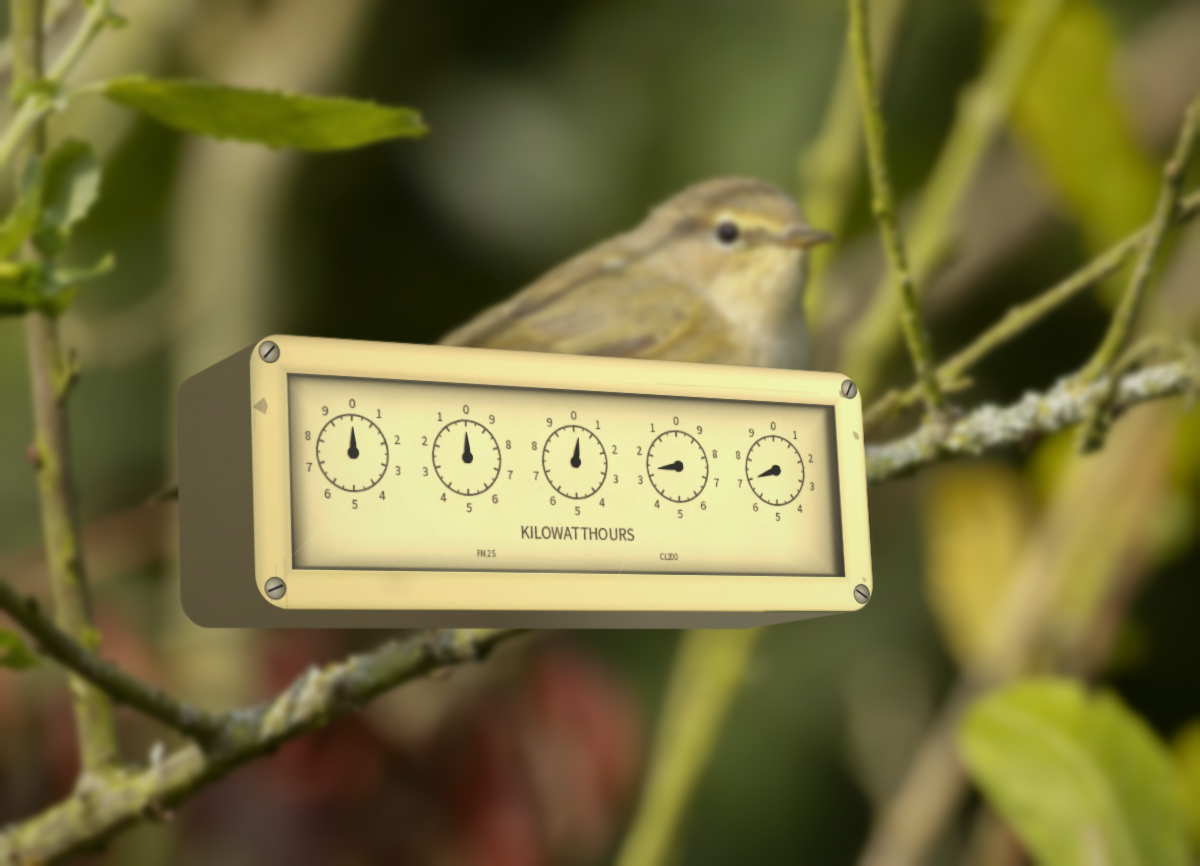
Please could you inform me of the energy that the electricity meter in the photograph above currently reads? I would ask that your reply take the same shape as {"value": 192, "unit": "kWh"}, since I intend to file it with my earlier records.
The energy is {"value": 27, "unit": "kWh"}
